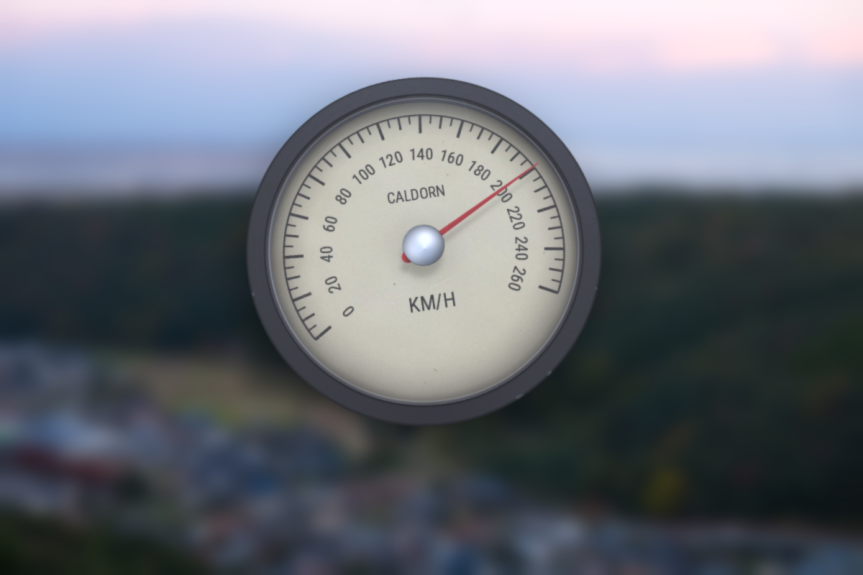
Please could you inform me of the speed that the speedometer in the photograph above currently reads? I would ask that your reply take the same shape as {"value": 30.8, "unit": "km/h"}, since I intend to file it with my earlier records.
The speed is {"value": 200, "unit": "km/h"}
